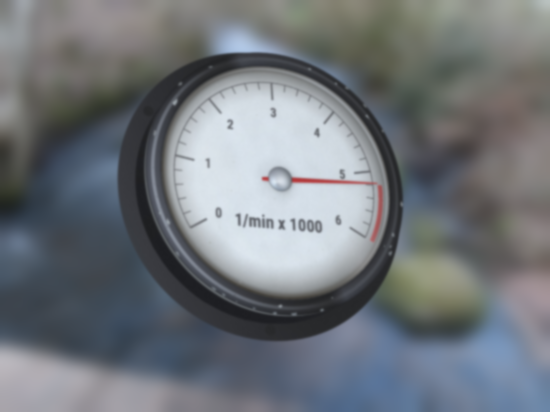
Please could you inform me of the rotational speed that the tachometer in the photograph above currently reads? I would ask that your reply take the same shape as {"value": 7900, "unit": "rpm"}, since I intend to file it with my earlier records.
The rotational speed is {"value": 5200, "unit": "rpm"}
